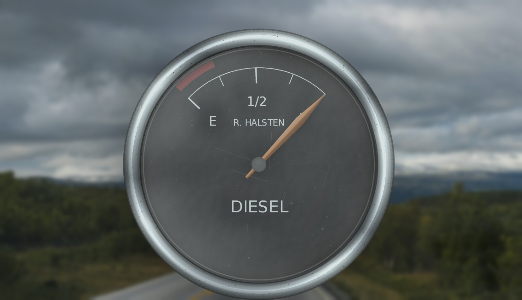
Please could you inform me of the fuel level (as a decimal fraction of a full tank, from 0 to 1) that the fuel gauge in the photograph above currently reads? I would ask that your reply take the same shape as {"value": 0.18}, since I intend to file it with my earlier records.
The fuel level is {"value": 1}
